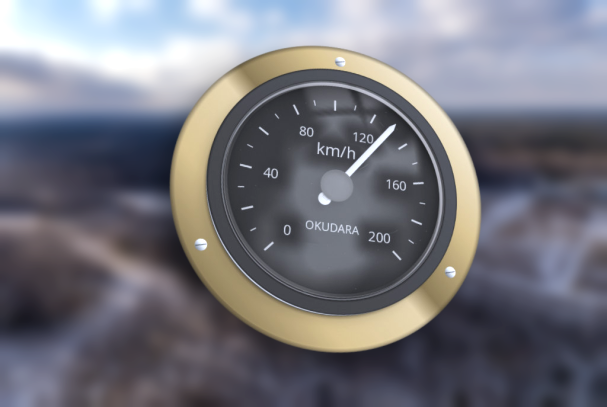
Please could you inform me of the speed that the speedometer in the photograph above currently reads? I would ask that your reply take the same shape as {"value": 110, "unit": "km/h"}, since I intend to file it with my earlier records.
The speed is {"value": 130, "unit": "km/h"}
